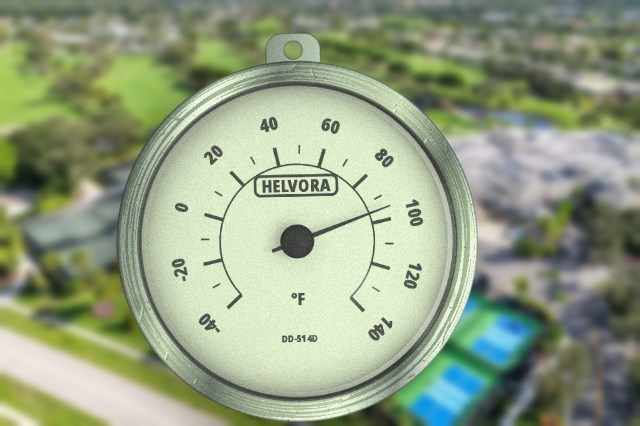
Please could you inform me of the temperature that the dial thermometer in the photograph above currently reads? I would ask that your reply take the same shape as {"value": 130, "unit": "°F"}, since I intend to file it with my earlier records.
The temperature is {"value": 95, "unit": "°F"}
